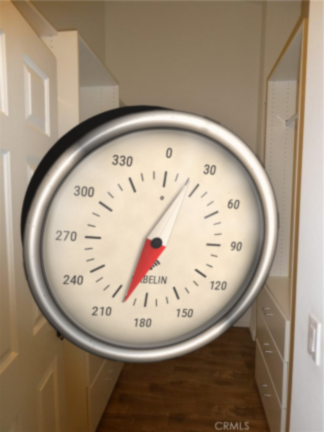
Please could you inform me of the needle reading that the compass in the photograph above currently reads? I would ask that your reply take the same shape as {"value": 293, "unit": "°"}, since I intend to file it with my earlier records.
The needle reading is {"value": 200, "unit": "°"}
